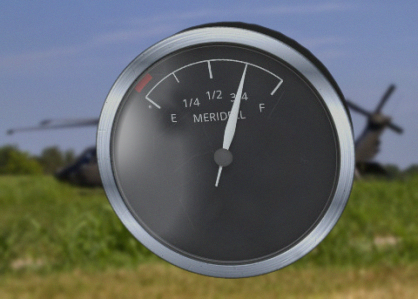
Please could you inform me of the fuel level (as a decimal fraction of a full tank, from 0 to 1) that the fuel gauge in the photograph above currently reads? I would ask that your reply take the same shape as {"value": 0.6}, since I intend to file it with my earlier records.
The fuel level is {"value": 0.75}
